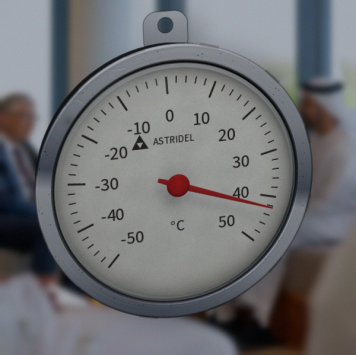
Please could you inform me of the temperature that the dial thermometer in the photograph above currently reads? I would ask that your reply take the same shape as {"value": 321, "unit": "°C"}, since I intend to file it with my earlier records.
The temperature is {"value": 42, "unit": "°C"}
